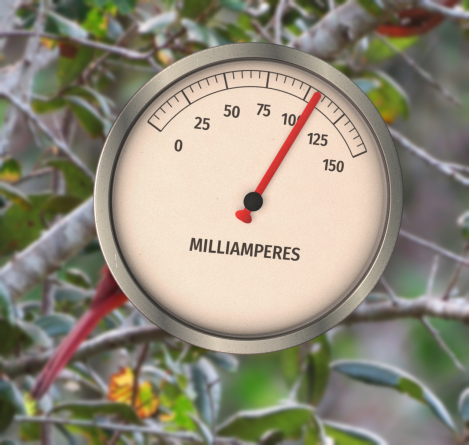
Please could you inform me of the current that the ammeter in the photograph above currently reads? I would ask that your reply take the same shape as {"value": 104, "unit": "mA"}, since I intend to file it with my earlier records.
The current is {"value": 105, "unit": "mA"}
